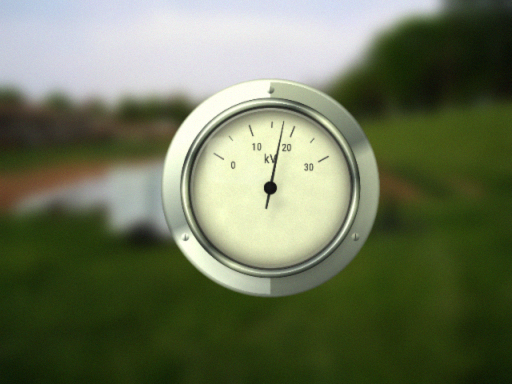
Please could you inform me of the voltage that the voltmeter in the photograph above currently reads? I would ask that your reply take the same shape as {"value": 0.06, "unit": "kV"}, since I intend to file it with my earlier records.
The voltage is {"value": 17.5, "unit": "kV"}
